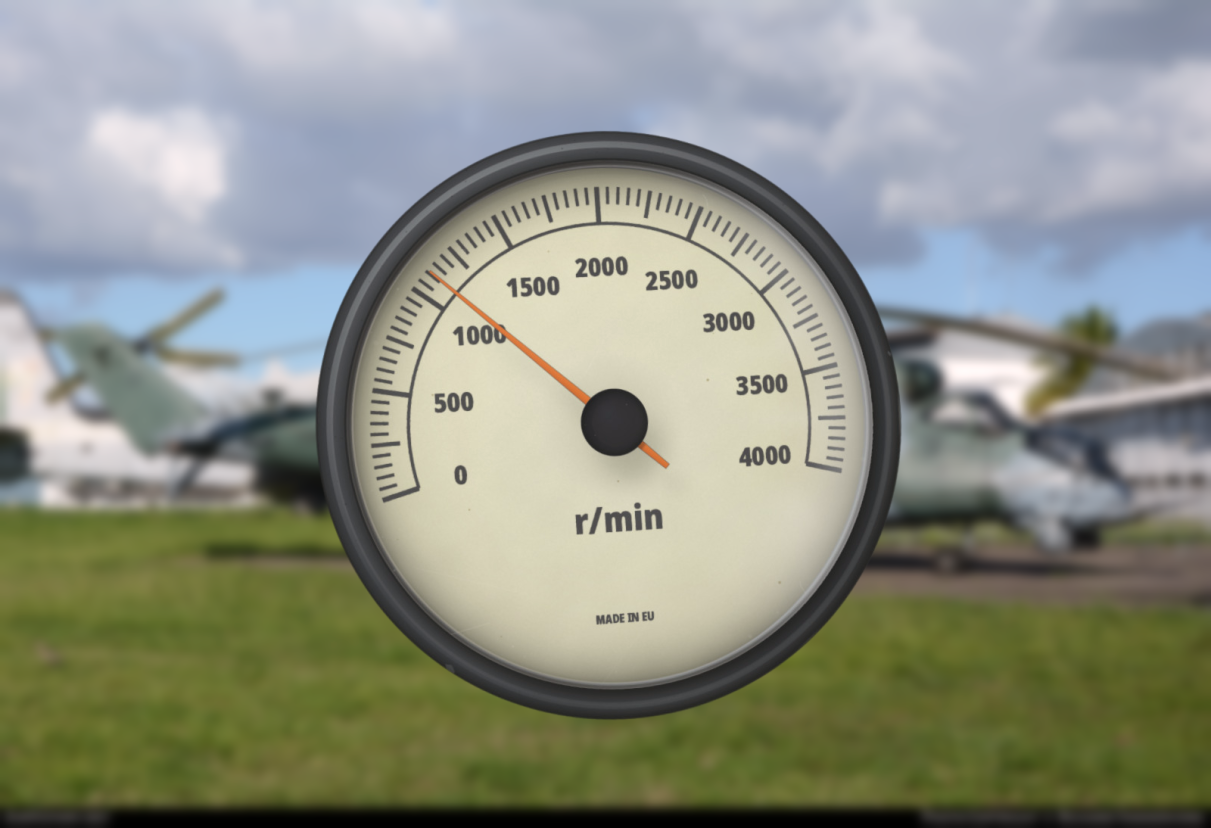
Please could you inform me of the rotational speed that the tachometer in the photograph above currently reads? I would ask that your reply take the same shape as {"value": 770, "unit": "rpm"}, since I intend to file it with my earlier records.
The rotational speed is {"value": 1100, "unit": "rpm"}
